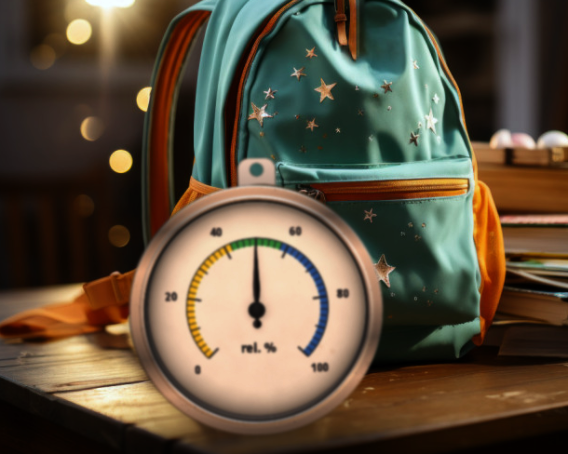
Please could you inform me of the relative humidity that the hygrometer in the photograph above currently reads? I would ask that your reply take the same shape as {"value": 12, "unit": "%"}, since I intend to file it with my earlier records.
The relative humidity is {"value": 50, "unit": "%"}
